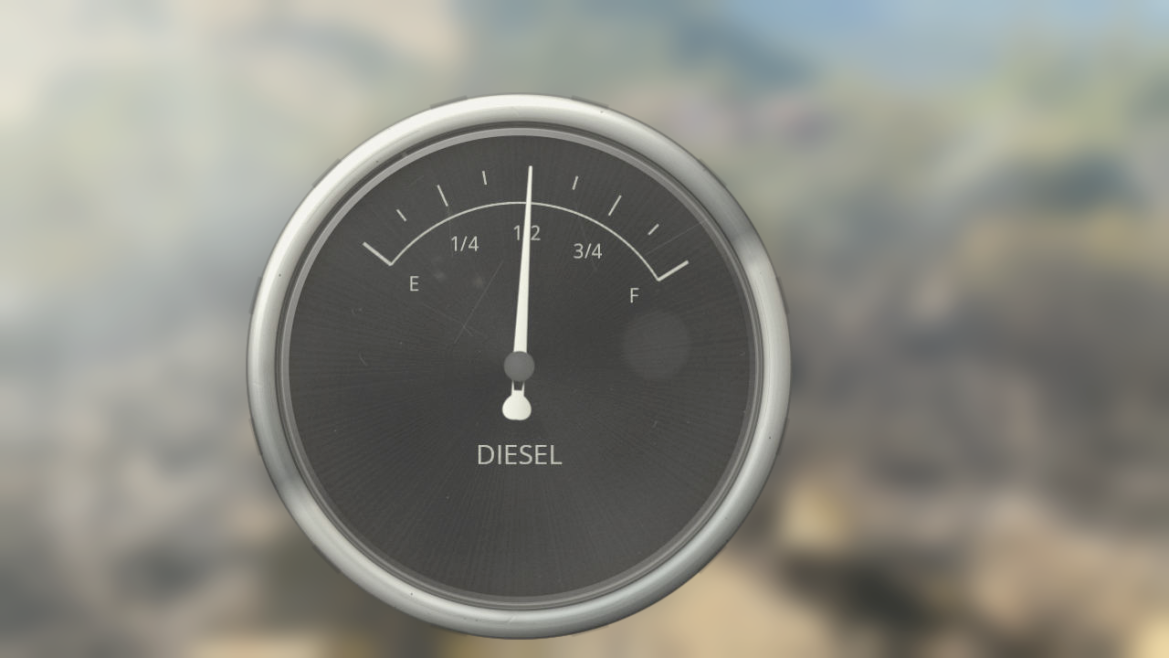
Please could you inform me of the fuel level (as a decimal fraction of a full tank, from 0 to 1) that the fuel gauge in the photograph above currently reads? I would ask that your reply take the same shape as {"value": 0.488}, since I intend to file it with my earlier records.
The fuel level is {"value": 0.5}
